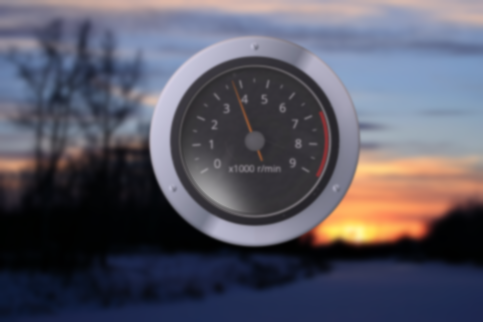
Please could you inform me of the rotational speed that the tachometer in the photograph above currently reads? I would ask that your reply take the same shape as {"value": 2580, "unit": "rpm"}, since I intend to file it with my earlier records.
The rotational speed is {"value": 3750, "unit": "rpm"}
